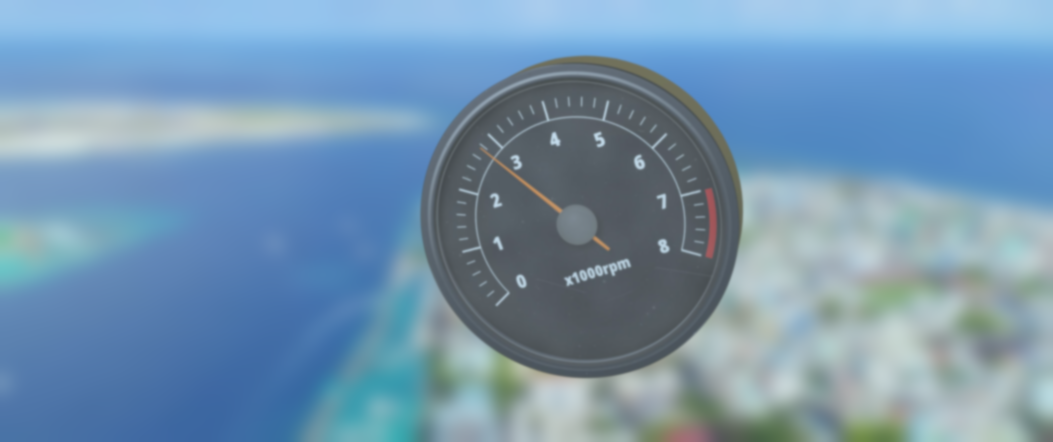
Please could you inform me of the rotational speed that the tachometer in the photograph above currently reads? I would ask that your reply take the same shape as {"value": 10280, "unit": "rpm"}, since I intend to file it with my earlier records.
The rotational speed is {"value": 2800, "unit": "rpm"}
